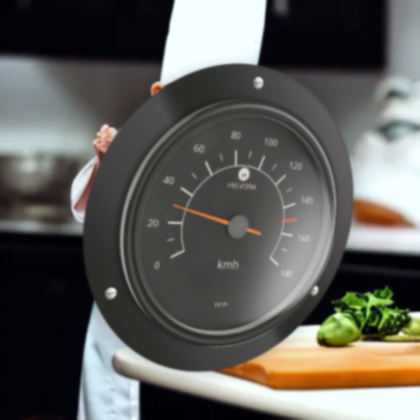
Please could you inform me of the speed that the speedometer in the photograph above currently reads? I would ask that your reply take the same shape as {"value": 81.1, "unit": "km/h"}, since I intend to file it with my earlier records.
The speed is {"value": 30, "unit": "km/h"}
